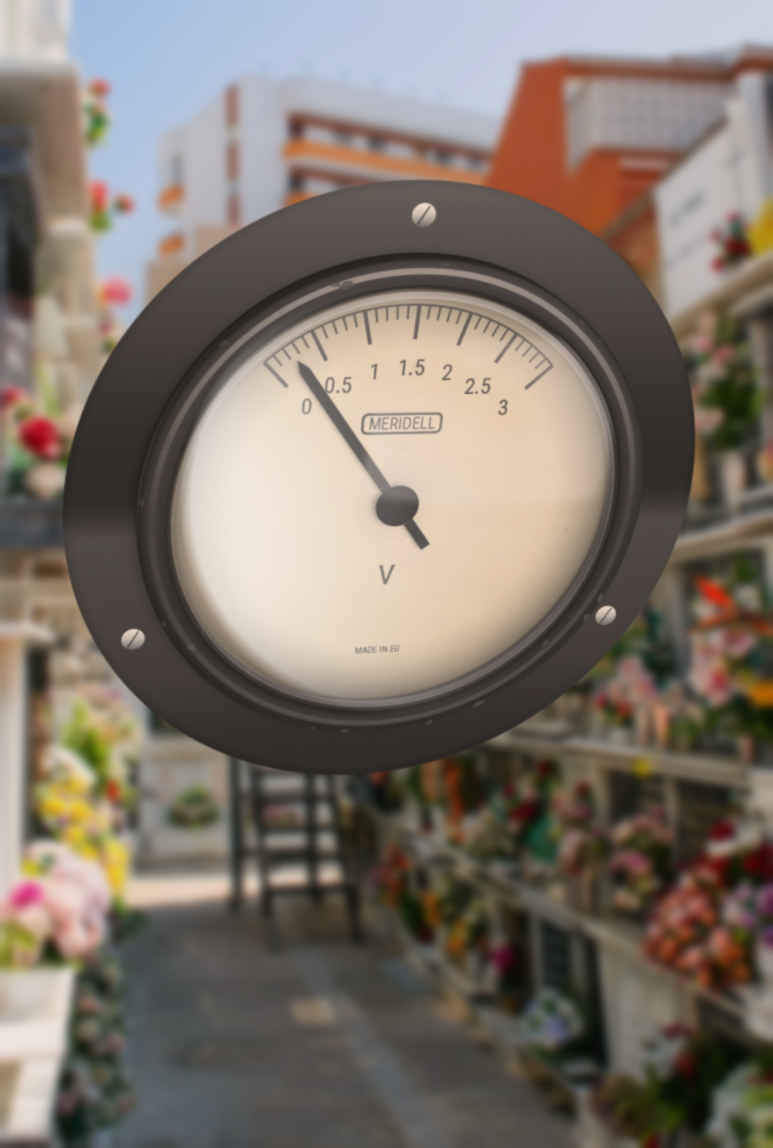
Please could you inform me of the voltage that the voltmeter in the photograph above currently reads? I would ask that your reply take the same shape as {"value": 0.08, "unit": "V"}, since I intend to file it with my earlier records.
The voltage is {"value": 0.25, "unit": "V"}
